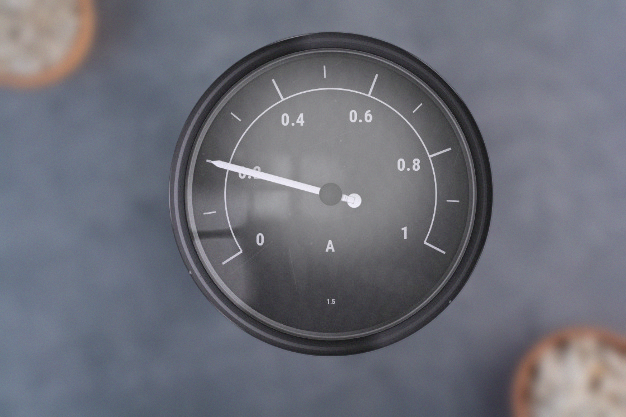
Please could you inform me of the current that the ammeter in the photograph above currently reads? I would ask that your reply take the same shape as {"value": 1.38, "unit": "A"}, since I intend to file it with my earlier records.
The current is {"value": 0.2, "unit": "A"}
